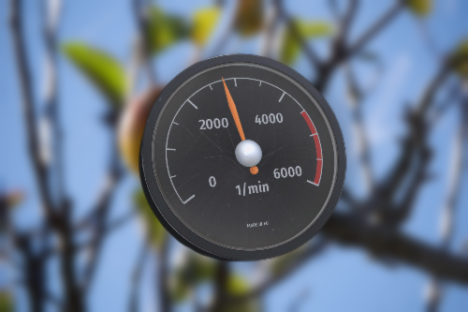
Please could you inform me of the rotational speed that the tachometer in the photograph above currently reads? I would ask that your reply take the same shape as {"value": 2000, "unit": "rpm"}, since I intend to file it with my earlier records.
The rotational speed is {"value": 2750, "unit": "rpm"}
